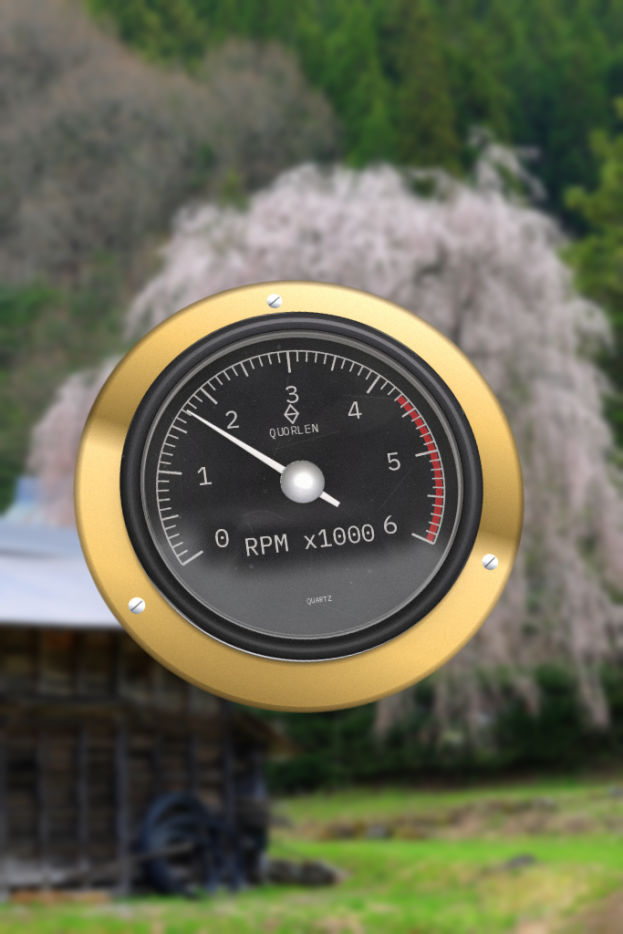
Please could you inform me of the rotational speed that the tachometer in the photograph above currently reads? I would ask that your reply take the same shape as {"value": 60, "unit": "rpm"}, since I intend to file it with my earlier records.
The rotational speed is {"value": 1700, "unit": "rpm"}
